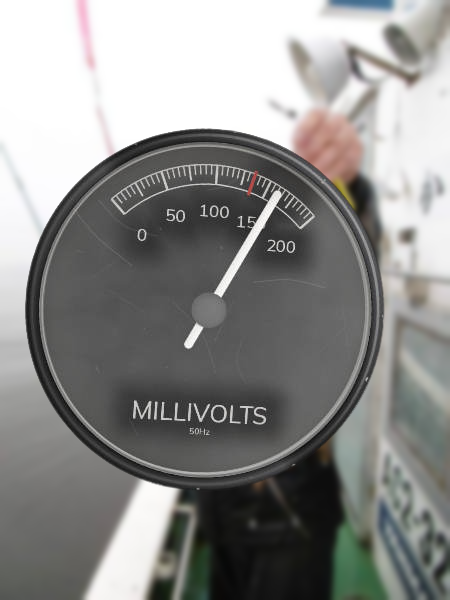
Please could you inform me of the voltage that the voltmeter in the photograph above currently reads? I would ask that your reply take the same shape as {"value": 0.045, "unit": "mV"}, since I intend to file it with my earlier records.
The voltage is {"value": 160, "unit": "mV"}
